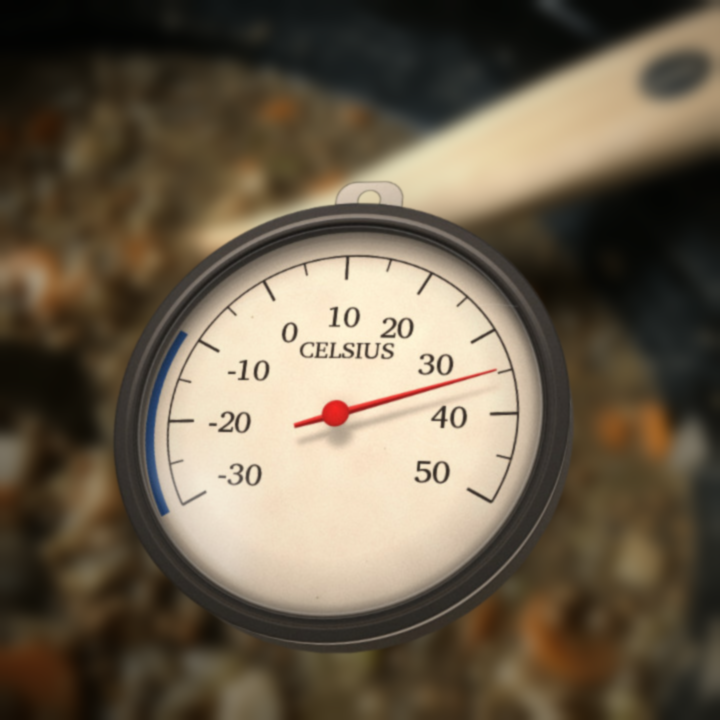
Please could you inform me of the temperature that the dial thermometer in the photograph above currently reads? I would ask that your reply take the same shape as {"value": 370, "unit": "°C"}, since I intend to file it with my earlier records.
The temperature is {"value": 35, "unit": "°C"}
